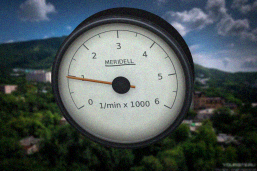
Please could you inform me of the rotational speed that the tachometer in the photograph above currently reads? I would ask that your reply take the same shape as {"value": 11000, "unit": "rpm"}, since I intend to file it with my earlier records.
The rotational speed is {"value": 1000, "unit": "rpm"}
